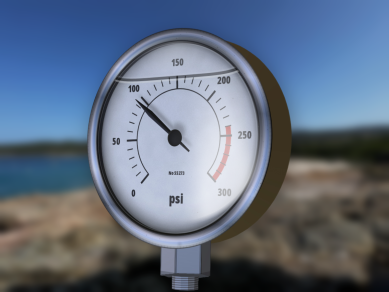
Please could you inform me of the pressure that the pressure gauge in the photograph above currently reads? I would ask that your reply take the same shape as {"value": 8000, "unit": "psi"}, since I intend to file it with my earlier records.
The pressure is {"value": 95, "unit": "psi"}
